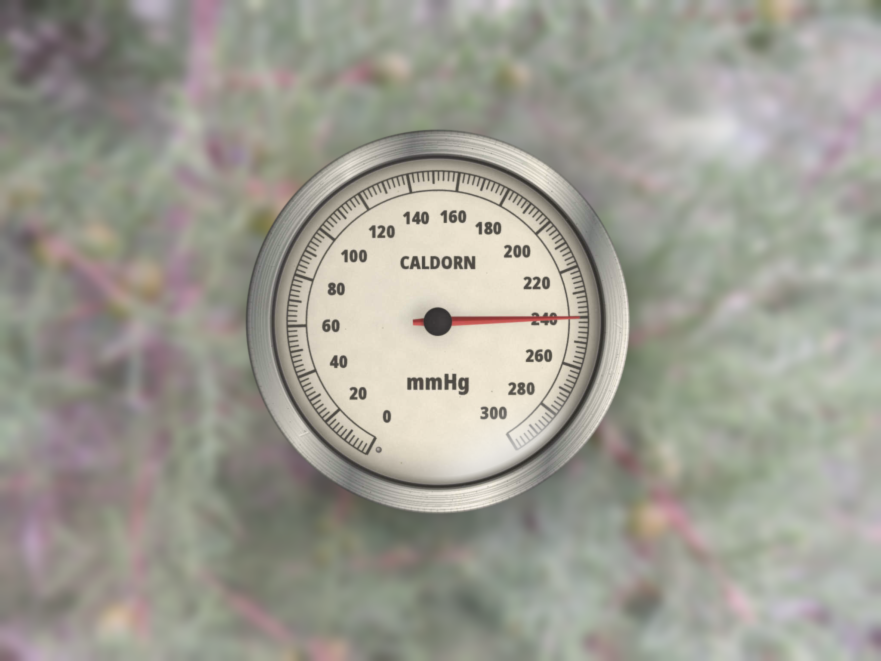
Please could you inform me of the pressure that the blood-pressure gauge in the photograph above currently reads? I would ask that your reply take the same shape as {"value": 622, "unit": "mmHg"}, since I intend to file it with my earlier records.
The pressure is {"value": 240, "unit": "mmHg"}
